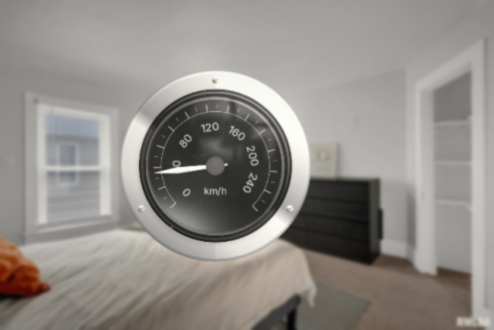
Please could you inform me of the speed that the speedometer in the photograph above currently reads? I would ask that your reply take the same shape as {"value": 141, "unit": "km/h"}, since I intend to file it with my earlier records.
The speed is {"value": 35, "unit": "km/h"}
